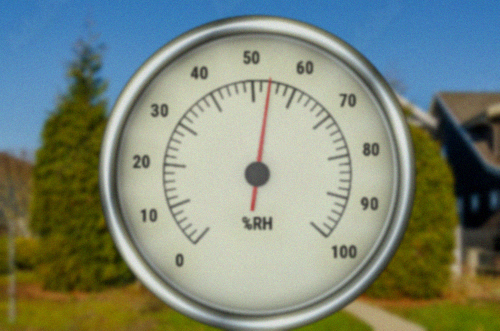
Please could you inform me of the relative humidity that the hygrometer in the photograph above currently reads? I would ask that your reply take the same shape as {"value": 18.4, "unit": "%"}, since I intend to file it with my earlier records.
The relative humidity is {"value": 54, "unit": "%"}
